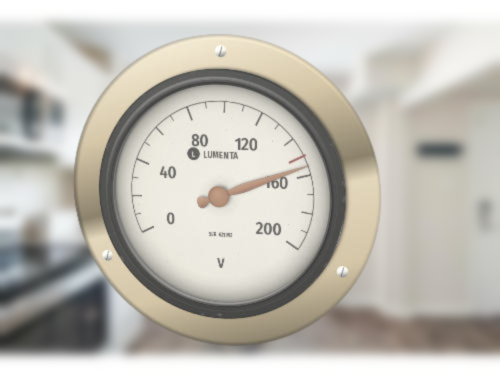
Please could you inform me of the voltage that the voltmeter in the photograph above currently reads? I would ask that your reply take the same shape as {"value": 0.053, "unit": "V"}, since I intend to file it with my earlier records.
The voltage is {"value": 155, "unit": "V"}
